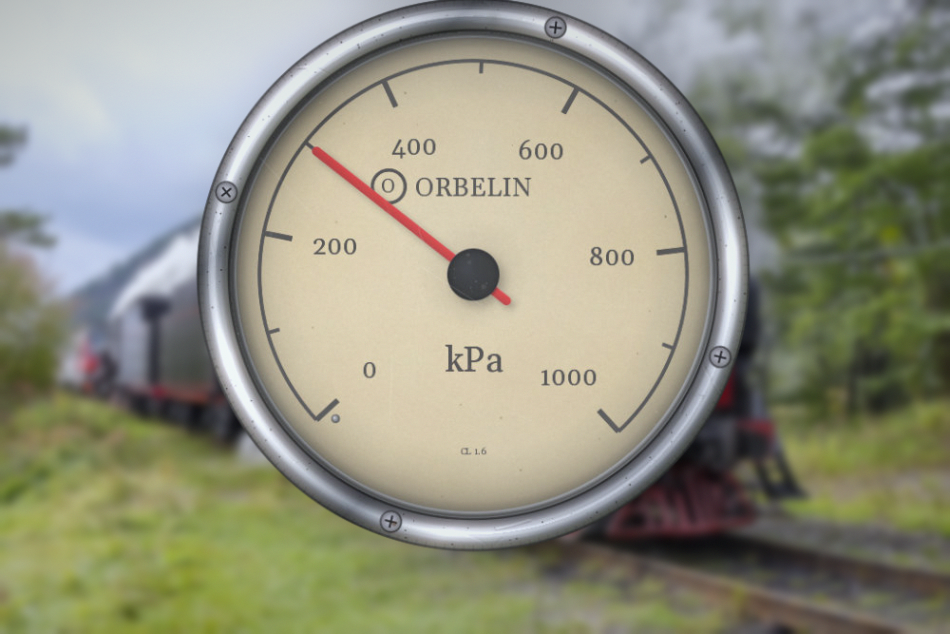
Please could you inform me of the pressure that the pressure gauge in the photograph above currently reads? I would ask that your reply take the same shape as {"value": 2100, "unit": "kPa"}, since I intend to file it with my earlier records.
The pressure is {"value": 300, "unit": "kPa"}
